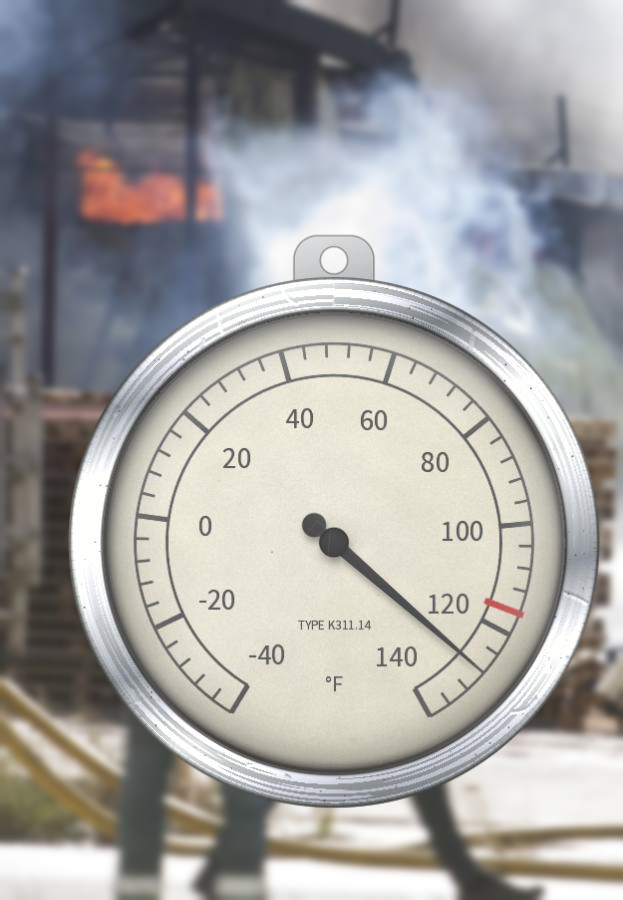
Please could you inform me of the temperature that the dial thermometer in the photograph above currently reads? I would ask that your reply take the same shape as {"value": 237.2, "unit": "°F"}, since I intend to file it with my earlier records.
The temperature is {"value": 128, "unit": "°F"}
